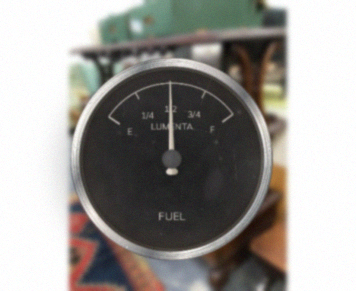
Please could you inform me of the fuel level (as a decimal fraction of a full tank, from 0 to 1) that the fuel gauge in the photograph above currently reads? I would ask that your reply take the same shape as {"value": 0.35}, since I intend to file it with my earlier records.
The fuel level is {"value": 0.5}
